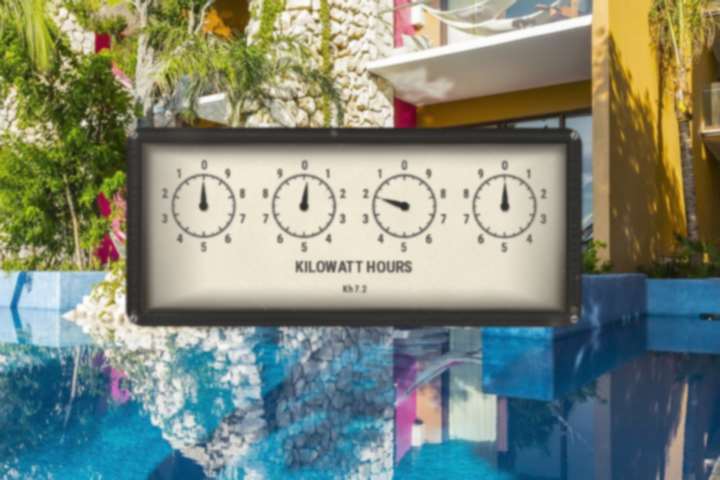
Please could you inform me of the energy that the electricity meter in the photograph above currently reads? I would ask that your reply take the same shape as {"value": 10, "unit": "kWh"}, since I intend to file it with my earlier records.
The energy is {"value": 20, "unit": "kWh"}
